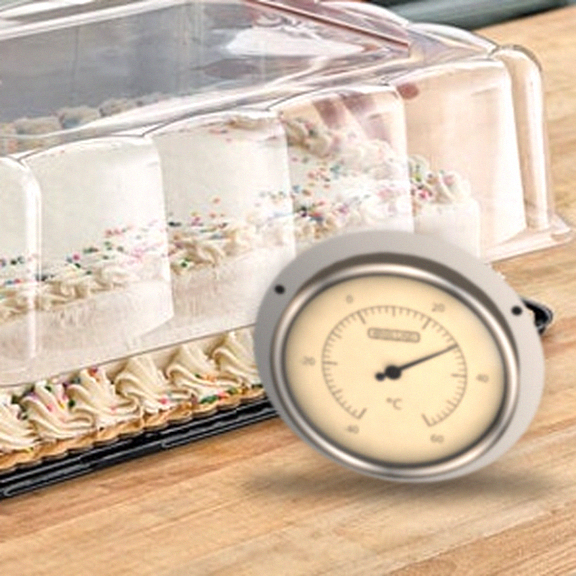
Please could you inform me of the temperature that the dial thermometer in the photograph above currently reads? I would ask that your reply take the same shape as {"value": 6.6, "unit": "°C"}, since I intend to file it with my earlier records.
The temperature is {"value": 30, "unit": "°C"}
